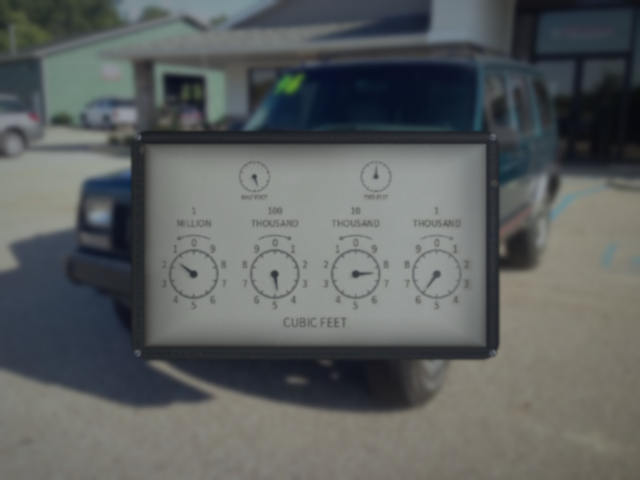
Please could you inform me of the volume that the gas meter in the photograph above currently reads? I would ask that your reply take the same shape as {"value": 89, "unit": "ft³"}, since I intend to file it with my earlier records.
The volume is {"value": 147600, "unit": "ft³"}
